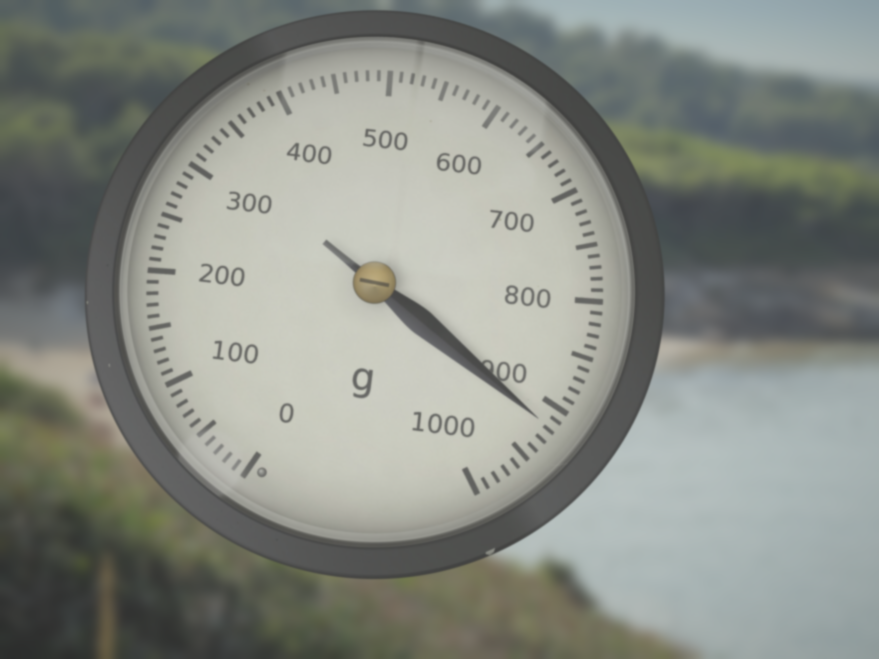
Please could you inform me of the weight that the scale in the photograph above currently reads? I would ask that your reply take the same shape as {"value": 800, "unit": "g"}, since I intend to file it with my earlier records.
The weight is {"value": 920, "unit": "g"}
